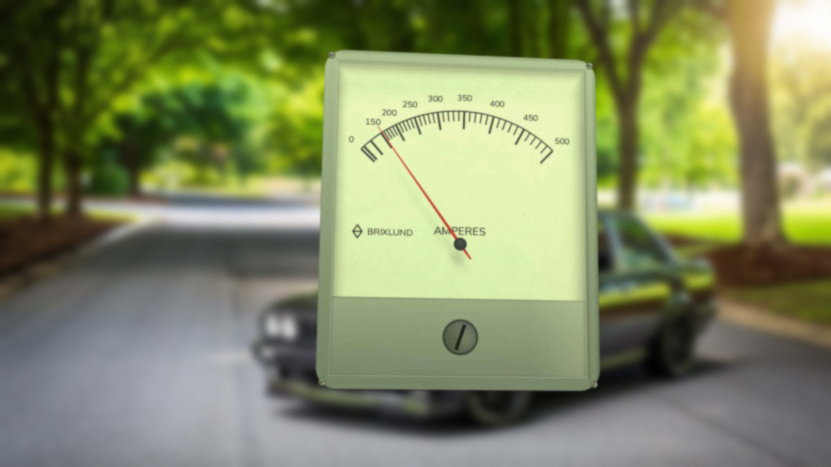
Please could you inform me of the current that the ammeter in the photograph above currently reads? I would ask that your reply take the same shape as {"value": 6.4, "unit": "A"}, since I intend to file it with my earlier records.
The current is {"value": 150, "unit": "A"}
